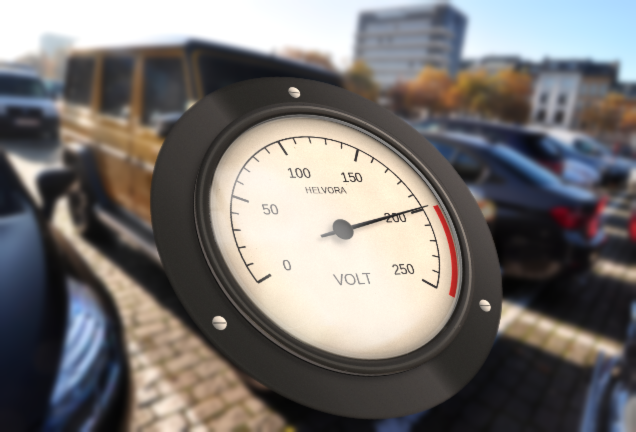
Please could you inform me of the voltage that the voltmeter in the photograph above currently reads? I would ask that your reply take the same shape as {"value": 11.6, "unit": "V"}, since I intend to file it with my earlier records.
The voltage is {"value": 200, "unit": "V"}
